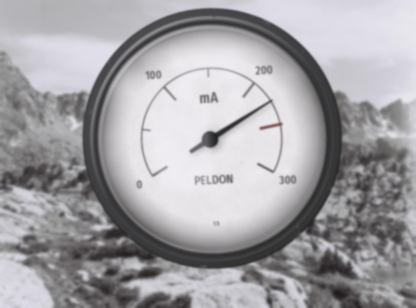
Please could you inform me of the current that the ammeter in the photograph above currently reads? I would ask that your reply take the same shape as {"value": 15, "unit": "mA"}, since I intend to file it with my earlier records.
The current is {"value": 225, "unit": "mA"}
